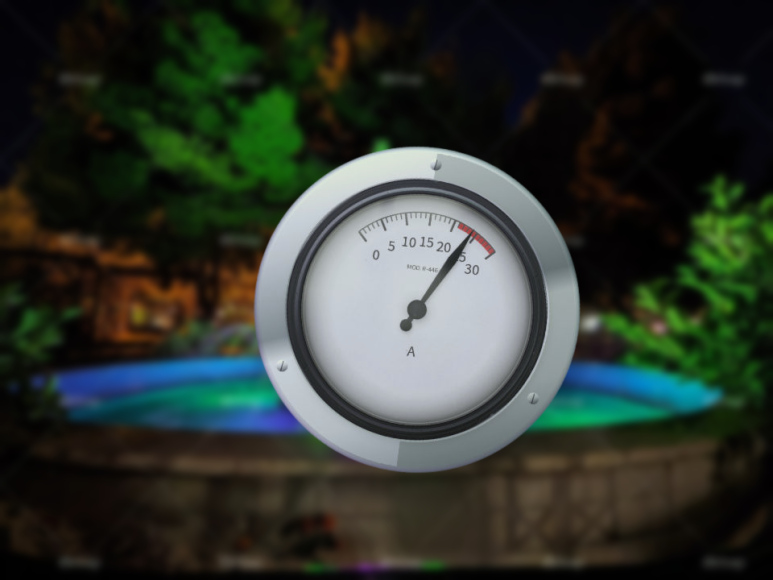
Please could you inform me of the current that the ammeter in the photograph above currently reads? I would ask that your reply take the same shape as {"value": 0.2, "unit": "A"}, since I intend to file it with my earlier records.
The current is {"value": 24, "unit": "A"}
